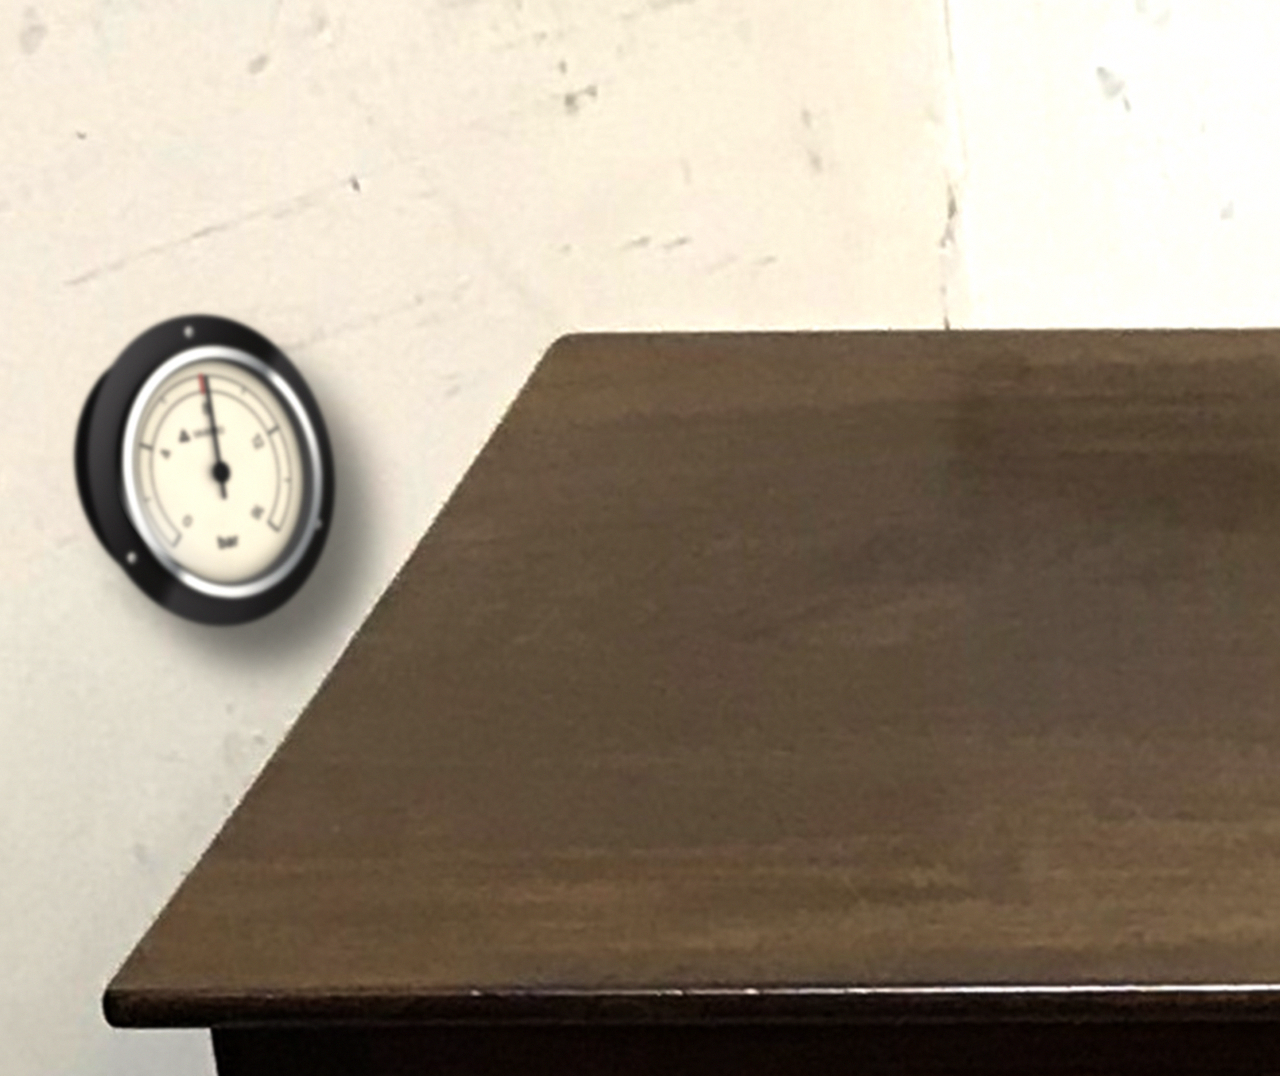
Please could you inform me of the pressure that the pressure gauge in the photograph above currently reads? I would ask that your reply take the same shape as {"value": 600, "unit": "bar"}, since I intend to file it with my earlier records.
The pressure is {"value": 8, "unit": "bar"}
